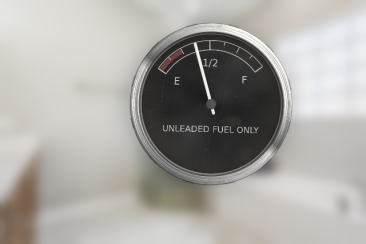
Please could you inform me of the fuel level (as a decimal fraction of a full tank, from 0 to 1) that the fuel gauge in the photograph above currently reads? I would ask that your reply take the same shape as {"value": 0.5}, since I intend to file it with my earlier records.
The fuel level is {"value": 0.375}
